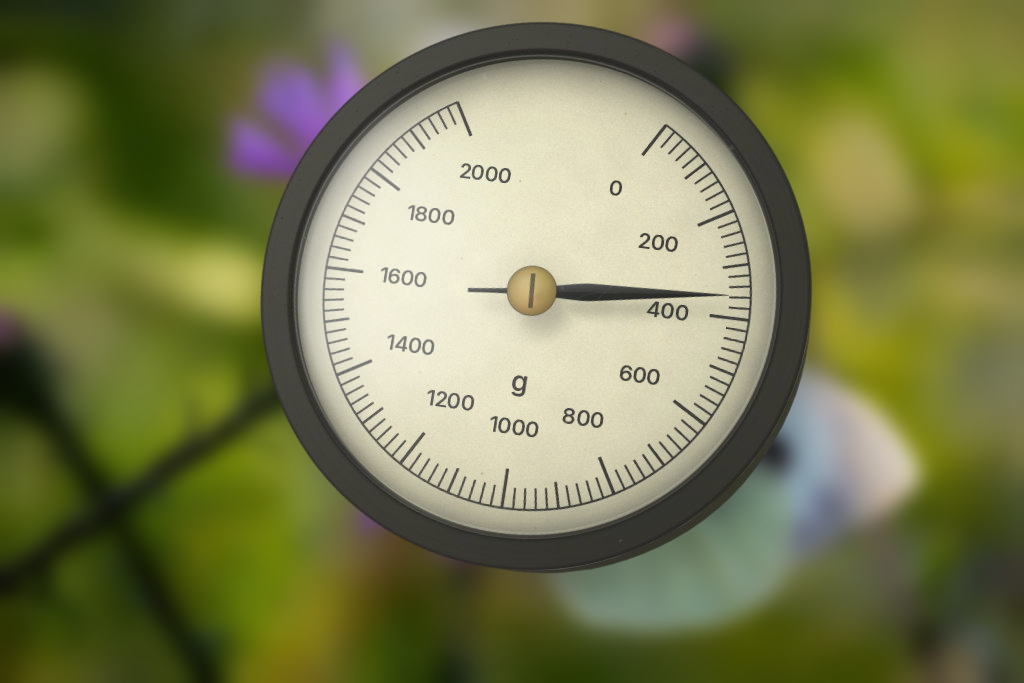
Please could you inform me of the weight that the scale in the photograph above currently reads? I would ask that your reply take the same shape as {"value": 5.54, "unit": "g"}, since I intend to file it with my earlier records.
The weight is {"value": 360, "unit": "g"}
